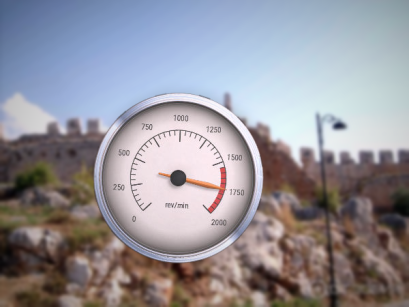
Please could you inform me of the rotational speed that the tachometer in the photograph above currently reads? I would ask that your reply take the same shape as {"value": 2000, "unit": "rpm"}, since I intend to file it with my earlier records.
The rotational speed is {"value": 1750, "unit": "rpm"}
